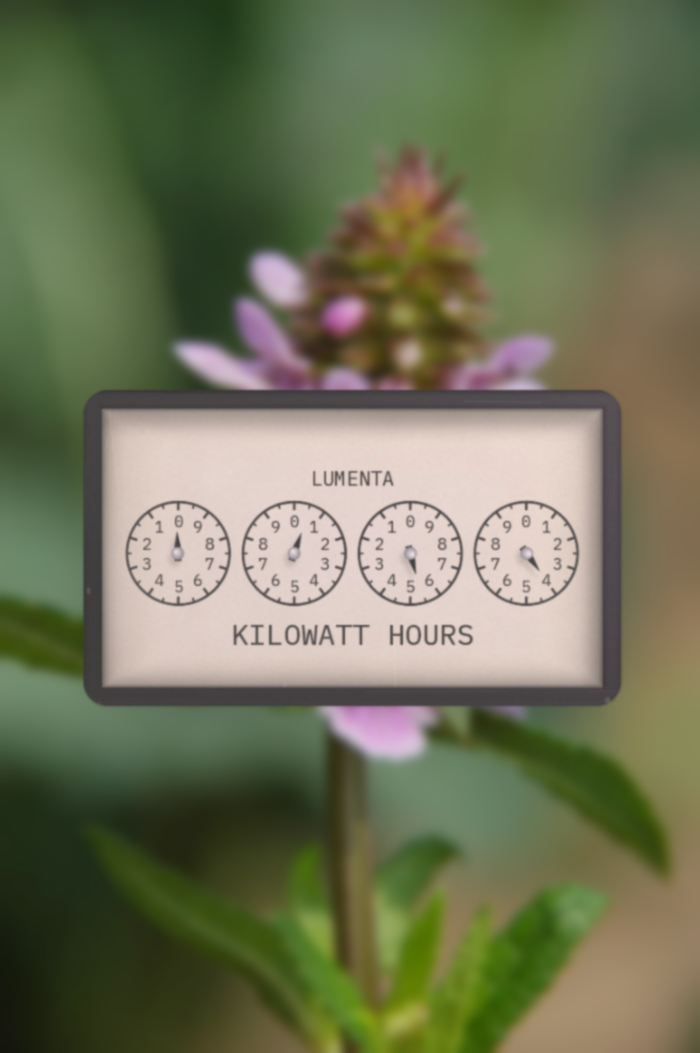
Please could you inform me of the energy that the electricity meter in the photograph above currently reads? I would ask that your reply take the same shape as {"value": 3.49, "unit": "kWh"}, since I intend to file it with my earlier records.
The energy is {"value": 54, "unit": "kWh"}
